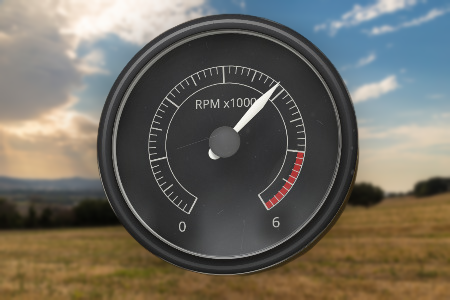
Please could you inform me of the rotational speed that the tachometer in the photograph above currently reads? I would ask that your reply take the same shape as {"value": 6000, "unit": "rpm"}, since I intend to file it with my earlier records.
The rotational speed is {"value": 3900, "unit": "rpm"}
